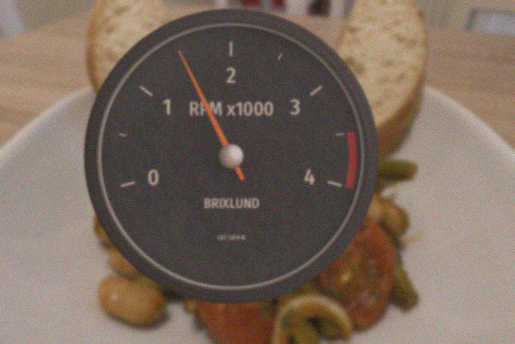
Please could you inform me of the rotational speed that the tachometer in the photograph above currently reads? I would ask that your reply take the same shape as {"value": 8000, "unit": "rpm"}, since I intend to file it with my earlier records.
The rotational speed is {"value": 1500, "unit": "rpm"}
